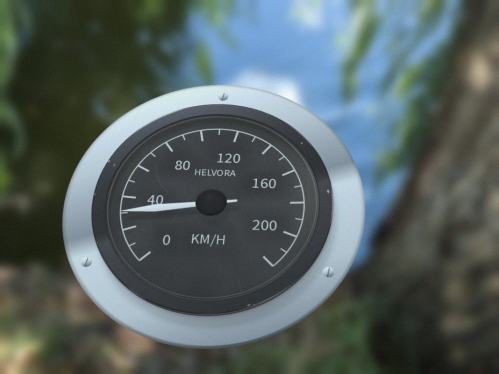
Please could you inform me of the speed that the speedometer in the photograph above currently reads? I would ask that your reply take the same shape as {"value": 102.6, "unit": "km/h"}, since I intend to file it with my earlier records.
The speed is {"value": 30, "unit": "km/h"}
